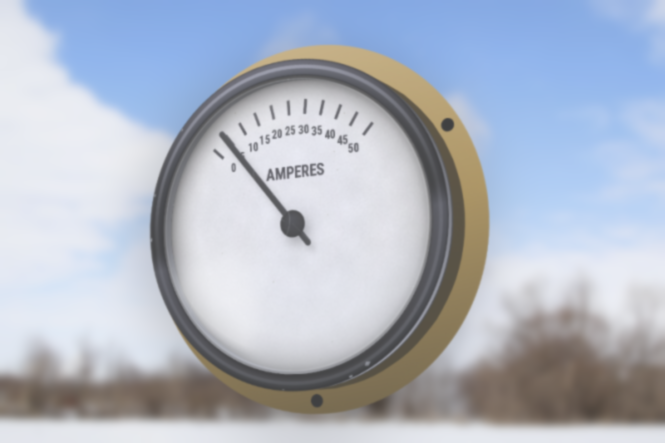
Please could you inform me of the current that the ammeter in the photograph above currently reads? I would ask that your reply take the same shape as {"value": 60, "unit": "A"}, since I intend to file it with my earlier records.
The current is {"value": 5, "unit": "A"}
